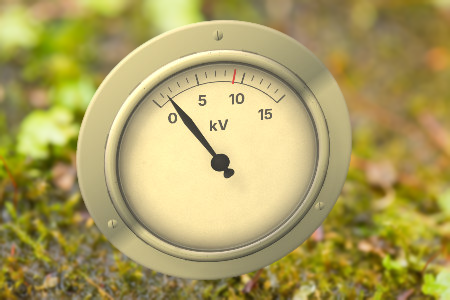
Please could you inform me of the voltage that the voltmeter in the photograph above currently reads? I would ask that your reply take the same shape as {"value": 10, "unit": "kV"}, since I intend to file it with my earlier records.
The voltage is {"value": 1.5, "unit": "kV"}
